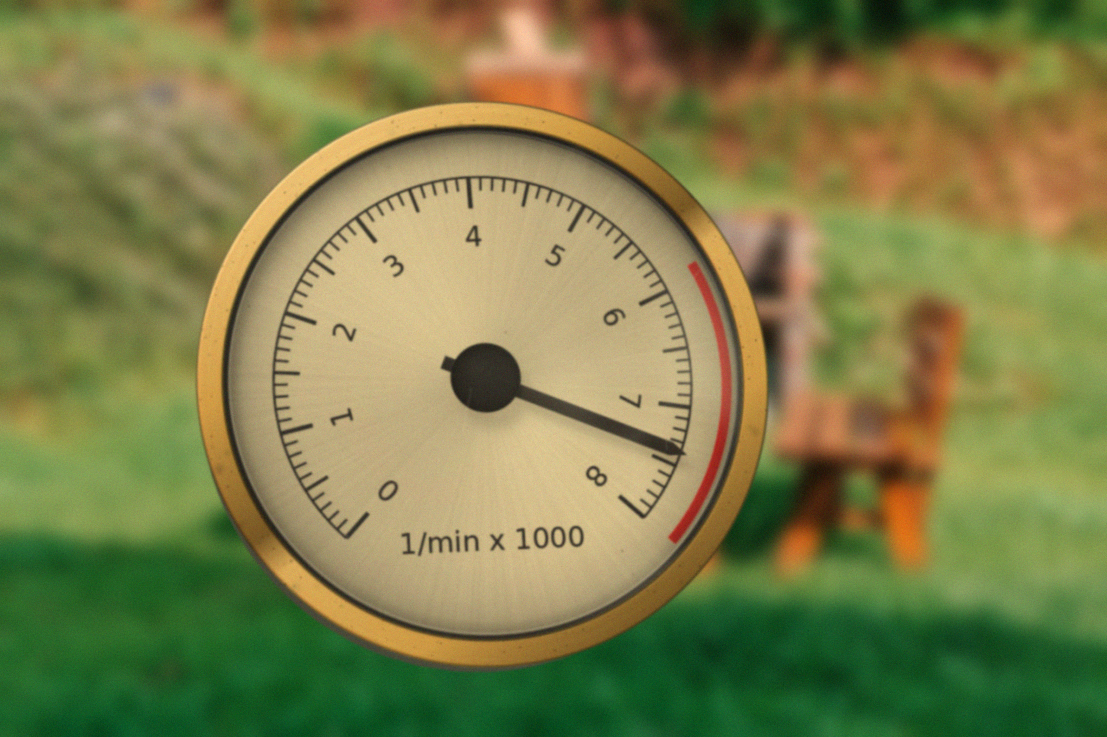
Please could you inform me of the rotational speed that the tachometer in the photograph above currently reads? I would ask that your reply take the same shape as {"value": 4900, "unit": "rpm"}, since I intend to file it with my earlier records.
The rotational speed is {"value": 7400, "unit": "rpm"}
